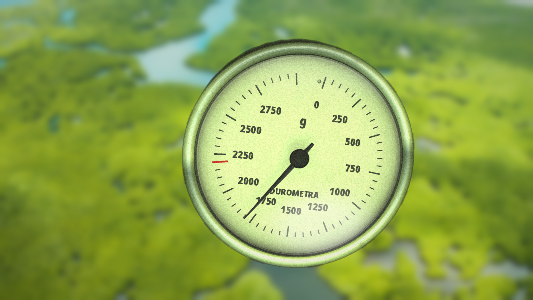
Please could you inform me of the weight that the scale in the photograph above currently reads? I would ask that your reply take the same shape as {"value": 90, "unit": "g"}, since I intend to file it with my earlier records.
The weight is {"value": 1800, "unit": "g"}
